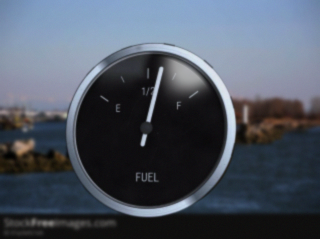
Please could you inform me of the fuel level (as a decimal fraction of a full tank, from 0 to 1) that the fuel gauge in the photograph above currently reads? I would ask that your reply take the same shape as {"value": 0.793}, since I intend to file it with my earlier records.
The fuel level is {"value": 0.625}
